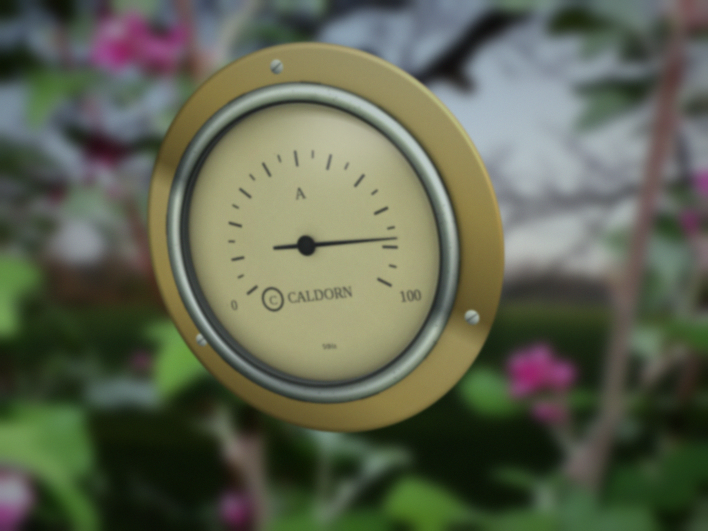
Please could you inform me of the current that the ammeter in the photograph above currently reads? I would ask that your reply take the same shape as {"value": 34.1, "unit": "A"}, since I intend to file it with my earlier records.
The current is {"value": 87.5, "unit": "A"}
